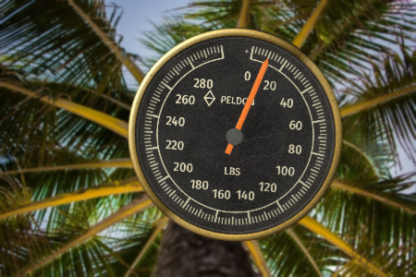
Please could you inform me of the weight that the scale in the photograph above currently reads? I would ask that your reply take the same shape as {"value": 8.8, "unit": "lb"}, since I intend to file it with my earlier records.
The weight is {"value": 10, "unit": "lb"}
